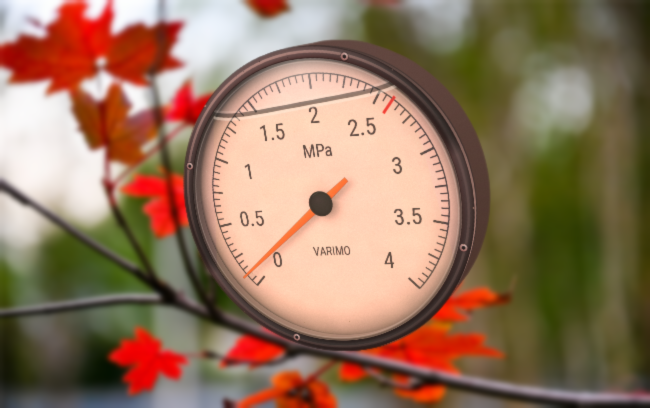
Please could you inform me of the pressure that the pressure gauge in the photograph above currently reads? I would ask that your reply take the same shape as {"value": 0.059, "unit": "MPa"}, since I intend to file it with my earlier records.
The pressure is {"value": 0.1, "unit": "MPa"}
